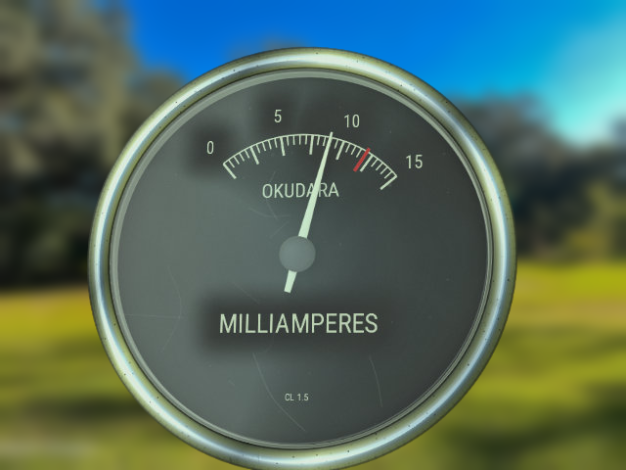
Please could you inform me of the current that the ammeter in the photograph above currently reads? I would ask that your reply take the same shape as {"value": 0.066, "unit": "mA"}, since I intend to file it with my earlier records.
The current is {"value": 9, "unit": "mA"}
